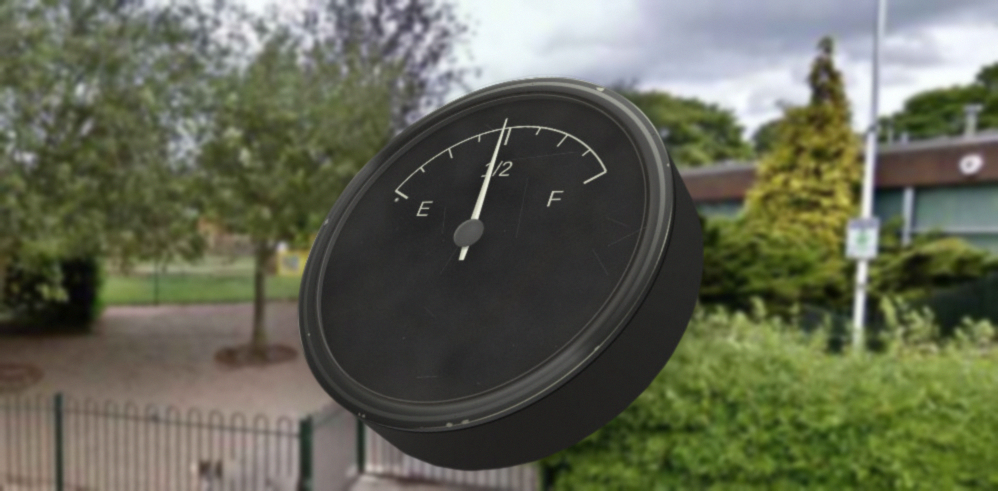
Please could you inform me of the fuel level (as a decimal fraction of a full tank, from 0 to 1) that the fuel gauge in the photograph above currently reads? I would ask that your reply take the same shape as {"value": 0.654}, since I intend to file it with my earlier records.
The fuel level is {"value": 0.5}
